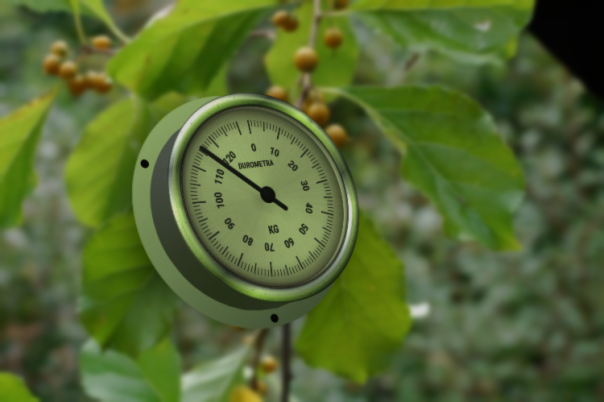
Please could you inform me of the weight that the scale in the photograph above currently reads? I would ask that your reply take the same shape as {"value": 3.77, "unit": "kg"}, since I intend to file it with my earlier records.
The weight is {"value": 115, "unit": "kg"}
